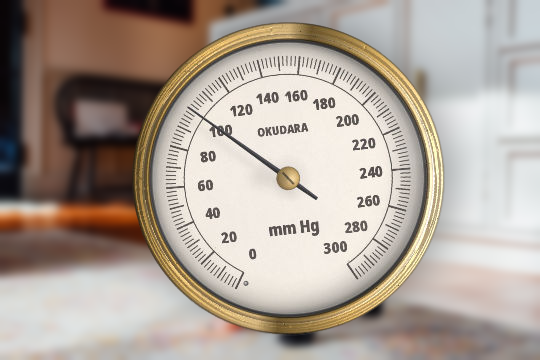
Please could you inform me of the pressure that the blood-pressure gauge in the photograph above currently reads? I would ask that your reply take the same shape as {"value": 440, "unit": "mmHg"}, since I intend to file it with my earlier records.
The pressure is {"value": 100, "unit": "mmHg"}
